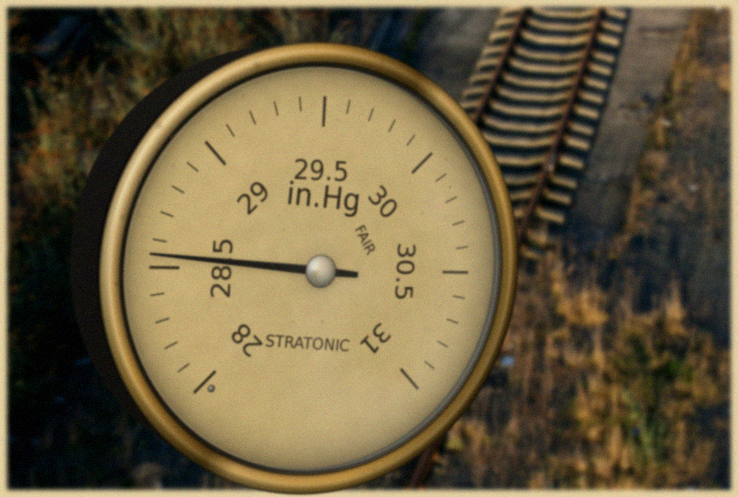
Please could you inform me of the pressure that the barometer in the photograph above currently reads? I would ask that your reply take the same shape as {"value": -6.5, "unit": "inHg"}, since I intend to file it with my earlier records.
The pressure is {"value": 28.55, "unit": "inHg"}
